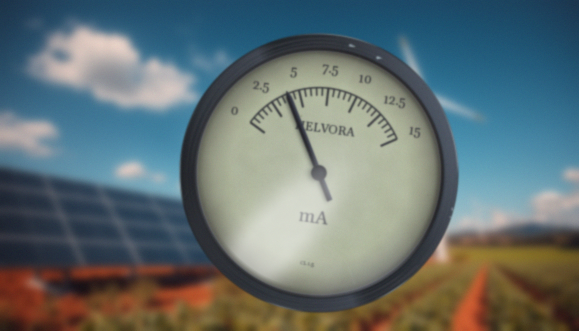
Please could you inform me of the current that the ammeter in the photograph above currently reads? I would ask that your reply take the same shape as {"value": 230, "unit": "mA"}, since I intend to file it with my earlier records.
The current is {"value": 4, "unit": "mA"}
